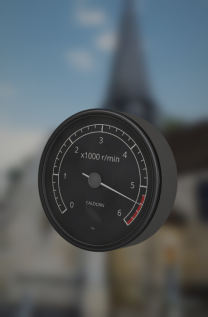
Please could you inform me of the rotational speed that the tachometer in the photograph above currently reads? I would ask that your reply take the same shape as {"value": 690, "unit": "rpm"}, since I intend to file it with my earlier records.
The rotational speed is {"value": 5400, "unit": "rpm"}
